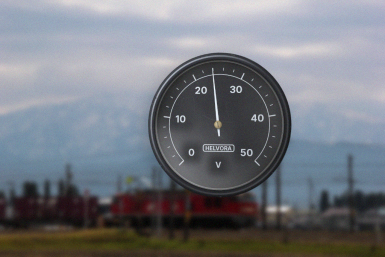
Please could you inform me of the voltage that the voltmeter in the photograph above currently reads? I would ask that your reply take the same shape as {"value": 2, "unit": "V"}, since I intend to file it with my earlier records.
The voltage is {"value": 24, "unit": "V"}
